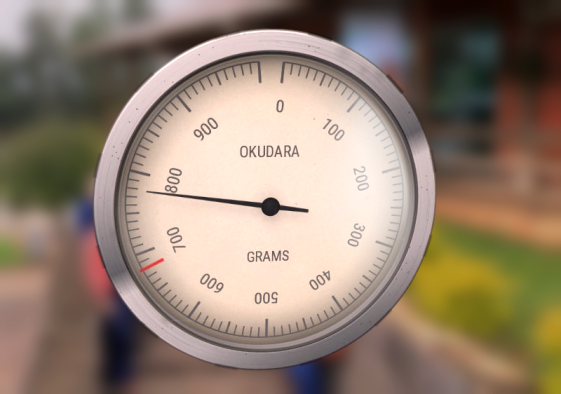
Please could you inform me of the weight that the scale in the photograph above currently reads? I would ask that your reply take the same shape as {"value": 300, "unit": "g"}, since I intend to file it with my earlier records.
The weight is {"value": 780, "unit": "g"}
